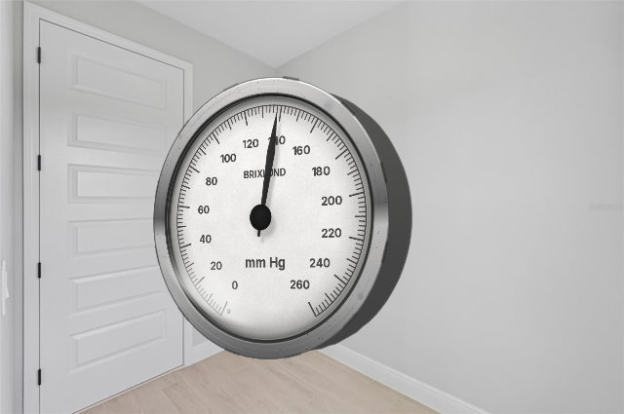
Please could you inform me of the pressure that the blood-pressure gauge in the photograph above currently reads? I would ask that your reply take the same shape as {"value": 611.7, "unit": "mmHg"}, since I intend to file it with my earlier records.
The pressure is {"value": 140, "unit": "mmHg"}
